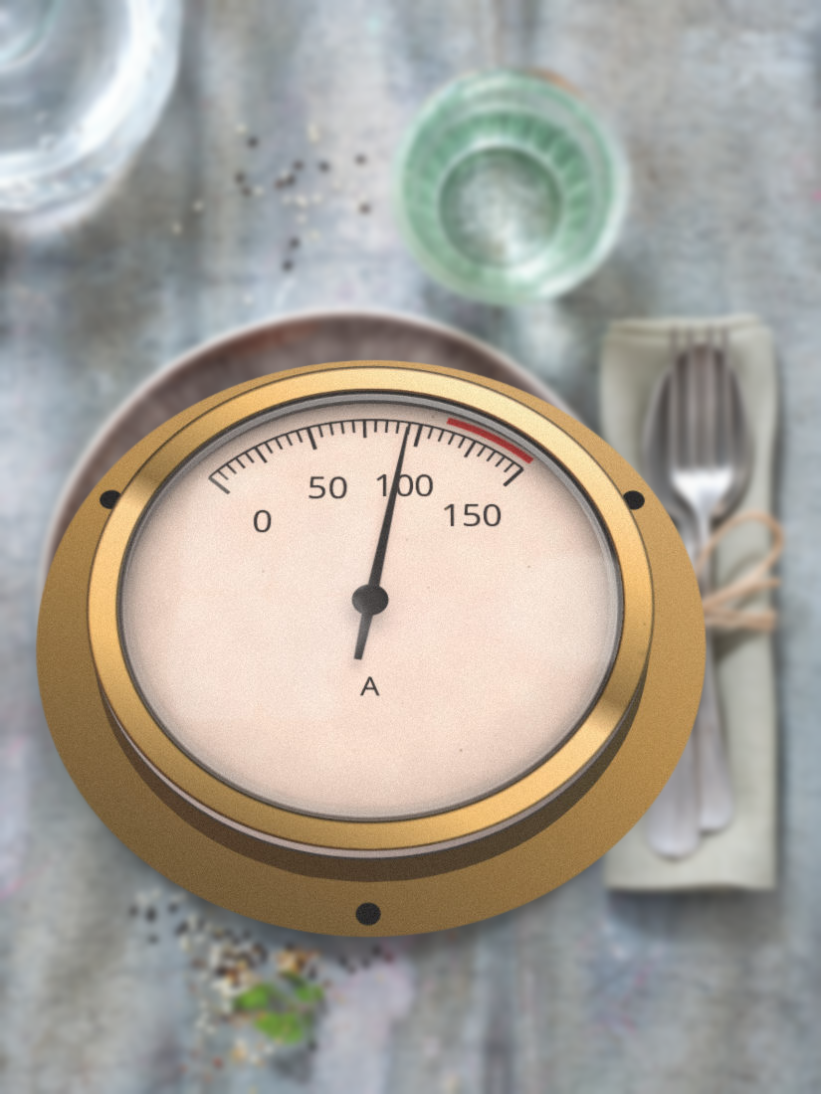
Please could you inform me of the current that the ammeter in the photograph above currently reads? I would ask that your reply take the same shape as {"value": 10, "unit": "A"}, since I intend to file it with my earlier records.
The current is {"value": 95, "unit": "A"}
